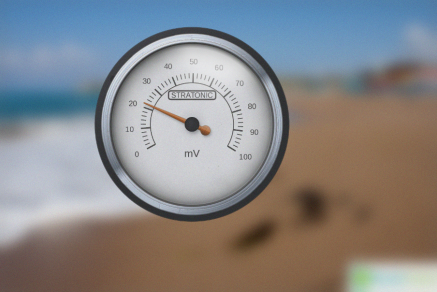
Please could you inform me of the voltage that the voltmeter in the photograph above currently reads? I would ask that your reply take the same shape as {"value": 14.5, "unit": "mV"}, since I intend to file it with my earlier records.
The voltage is {"value": 22, "unit": "mV"}
